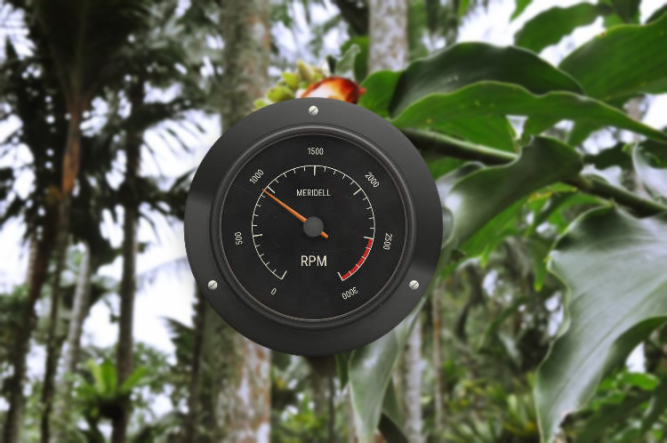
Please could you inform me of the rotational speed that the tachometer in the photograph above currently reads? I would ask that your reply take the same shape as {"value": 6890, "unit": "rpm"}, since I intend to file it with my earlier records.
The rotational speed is {"value": 950, "unit": "rpm"}
